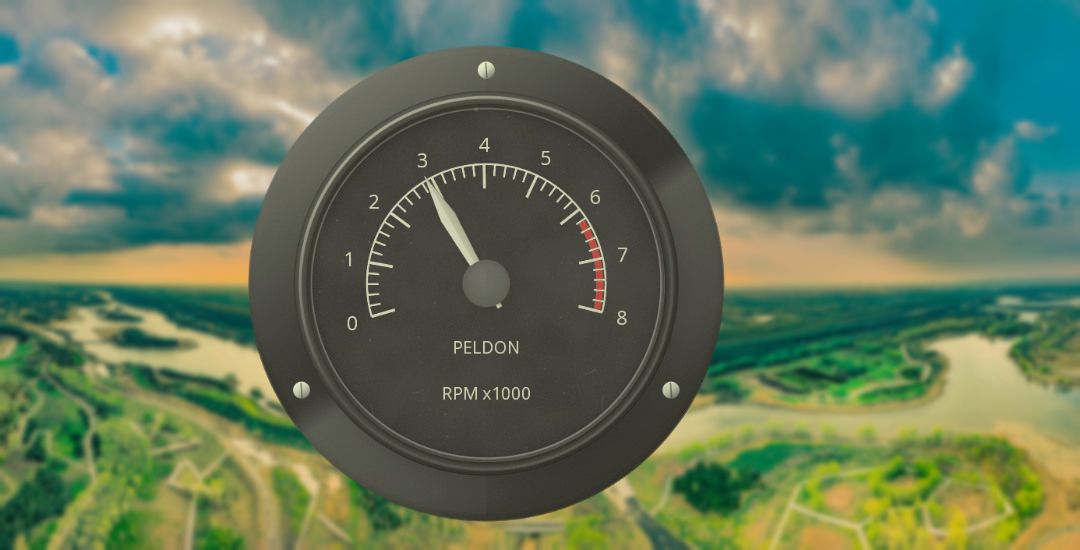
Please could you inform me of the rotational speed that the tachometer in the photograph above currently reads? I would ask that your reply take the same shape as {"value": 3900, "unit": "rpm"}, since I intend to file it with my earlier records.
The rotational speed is {"value": 2900, "unit": "rpm"}
